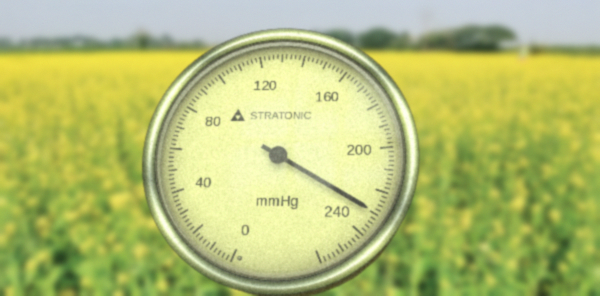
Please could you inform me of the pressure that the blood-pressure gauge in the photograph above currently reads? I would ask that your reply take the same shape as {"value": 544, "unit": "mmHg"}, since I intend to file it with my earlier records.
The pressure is {"value": 230, "unit": "mmHg"}
